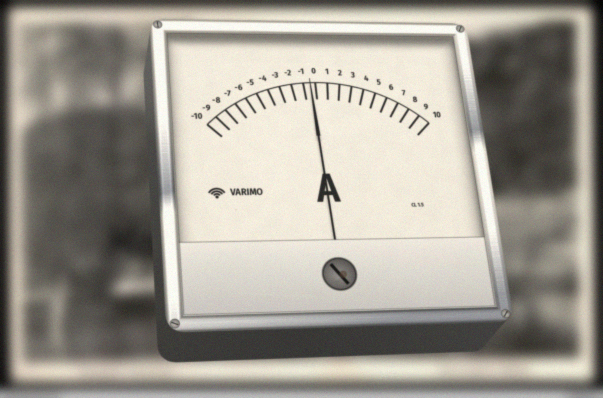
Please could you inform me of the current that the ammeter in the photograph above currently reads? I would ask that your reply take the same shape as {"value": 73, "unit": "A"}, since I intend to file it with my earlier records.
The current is {"value": -0.5, "unit": "A"}
